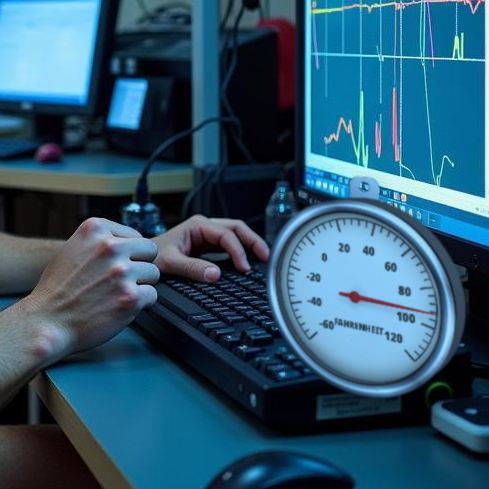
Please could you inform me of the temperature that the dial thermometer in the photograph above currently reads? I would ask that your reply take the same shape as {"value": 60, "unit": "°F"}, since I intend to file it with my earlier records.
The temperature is {"value": 92, "unit": "°F"}
